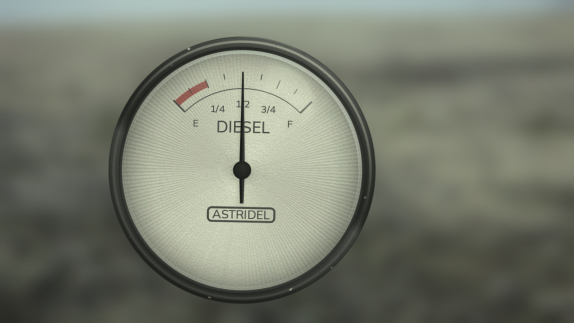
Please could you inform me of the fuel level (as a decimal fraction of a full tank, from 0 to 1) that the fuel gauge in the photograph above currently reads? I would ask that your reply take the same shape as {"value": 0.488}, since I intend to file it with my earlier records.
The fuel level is {"value": 0.5}
